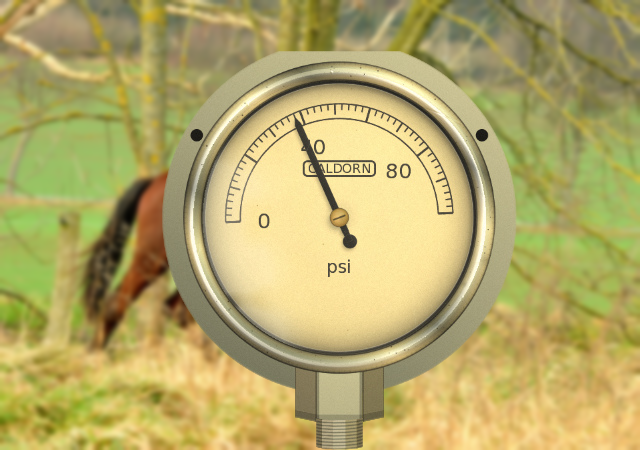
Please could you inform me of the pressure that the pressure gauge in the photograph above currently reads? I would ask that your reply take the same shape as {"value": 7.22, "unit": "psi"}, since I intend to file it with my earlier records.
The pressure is {"value": 38, "unit": "psi"}
